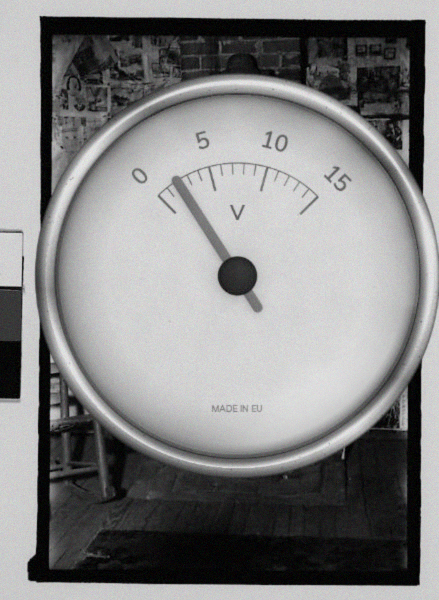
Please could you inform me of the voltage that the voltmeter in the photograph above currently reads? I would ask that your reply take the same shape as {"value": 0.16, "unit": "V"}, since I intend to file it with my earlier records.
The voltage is {"value": 2, "unit": "V"}
